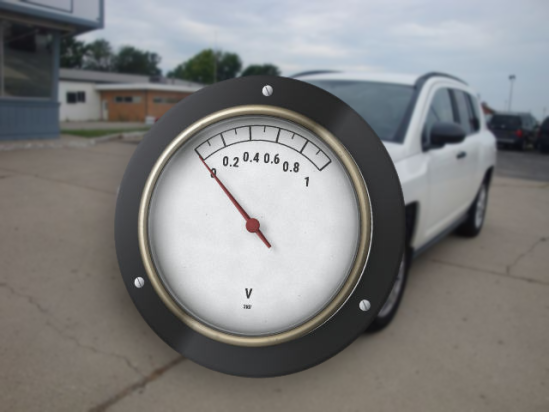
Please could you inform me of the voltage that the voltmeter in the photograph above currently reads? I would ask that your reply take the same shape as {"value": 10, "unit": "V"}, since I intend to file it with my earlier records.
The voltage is {"value": 0, "unit": "V"}
